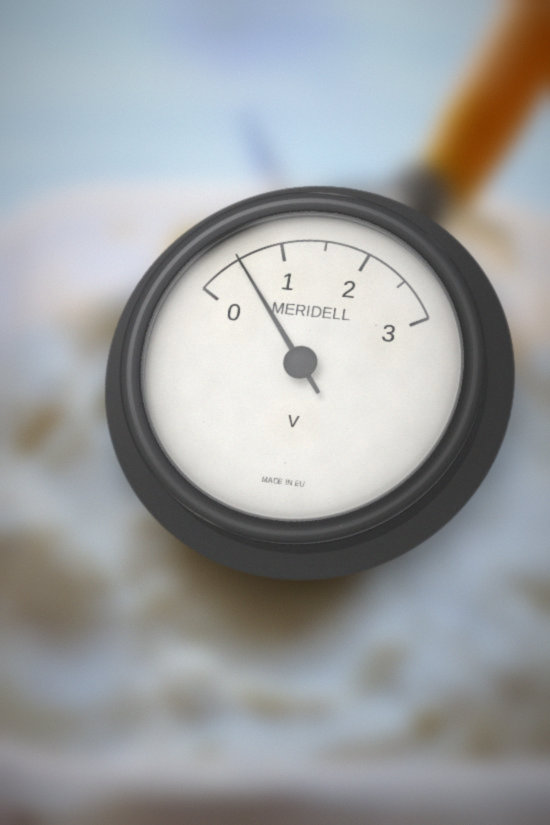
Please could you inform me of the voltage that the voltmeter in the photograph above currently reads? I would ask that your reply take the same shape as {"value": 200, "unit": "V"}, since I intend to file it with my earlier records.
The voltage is {"value": 0.5, "unit": "V"}
